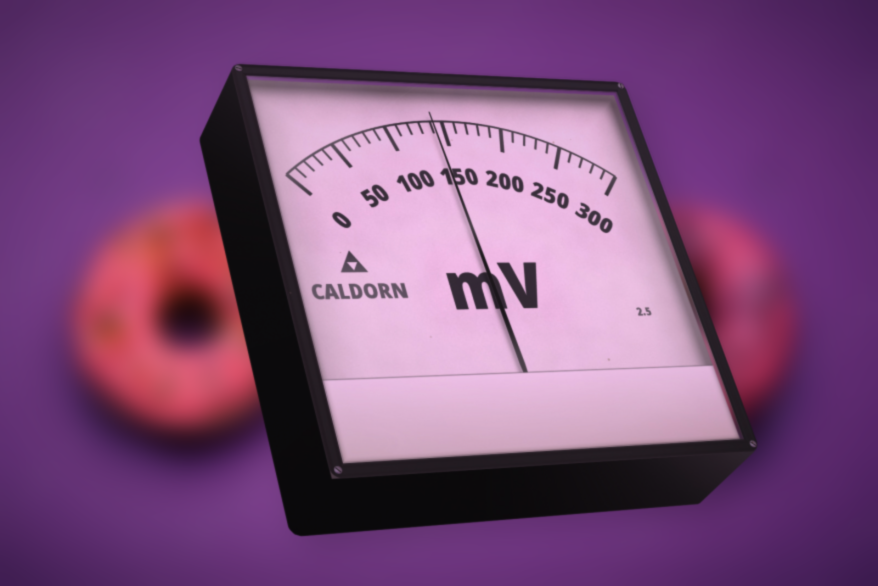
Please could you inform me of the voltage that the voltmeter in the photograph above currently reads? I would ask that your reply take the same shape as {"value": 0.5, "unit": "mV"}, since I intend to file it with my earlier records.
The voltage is {"value": 140, "unit": "mV"}
